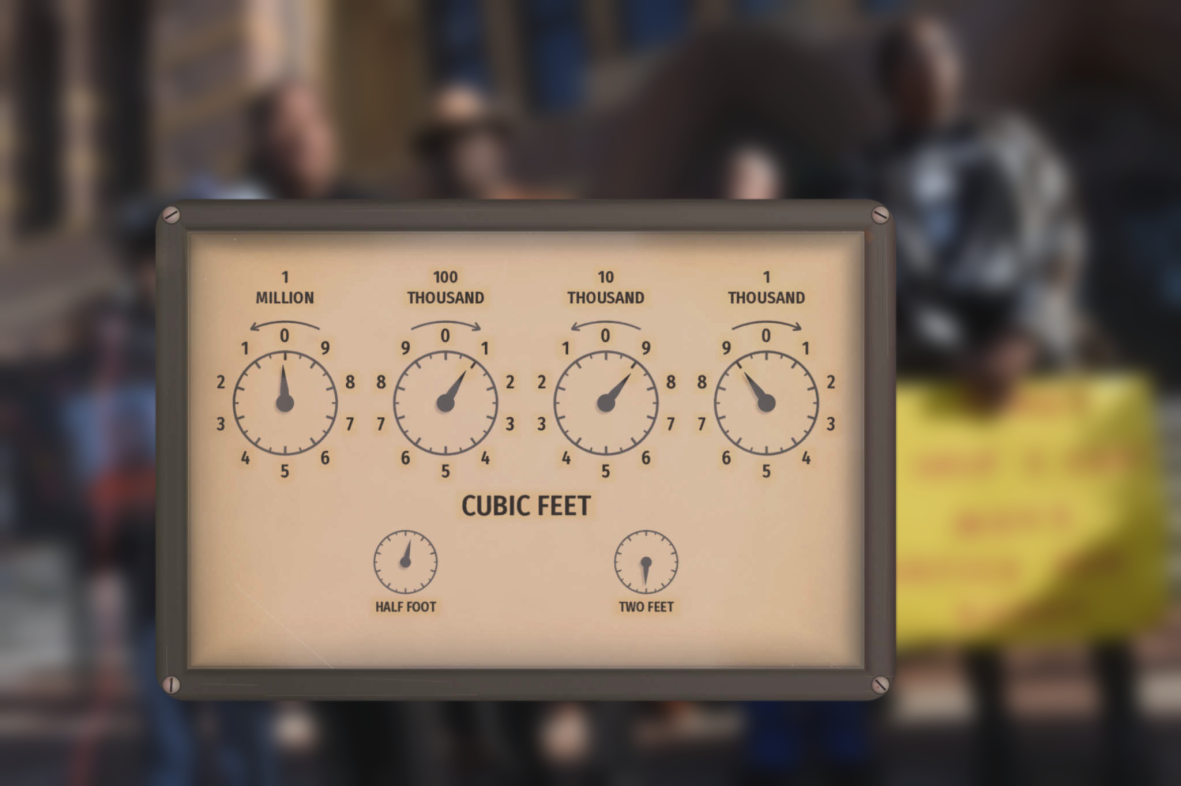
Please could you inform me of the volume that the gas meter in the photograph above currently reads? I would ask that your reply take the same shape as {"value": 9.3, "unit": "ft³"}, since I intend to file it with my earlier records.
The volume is {"value": 8900, "unit": "ft³"}
